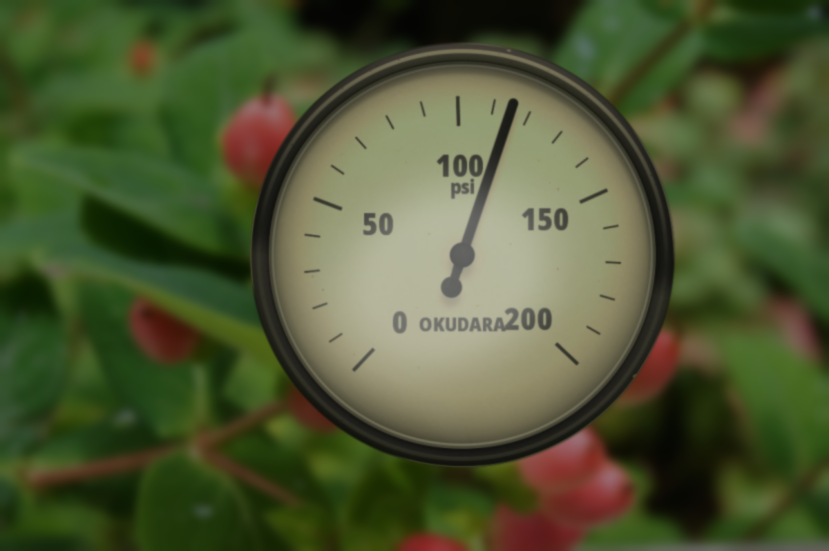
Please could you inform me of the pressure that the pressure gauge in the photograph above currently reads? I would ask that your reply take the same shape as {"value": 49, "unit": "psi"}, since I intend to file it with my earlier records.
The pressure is {"value": 115, "unit": "psi"}
